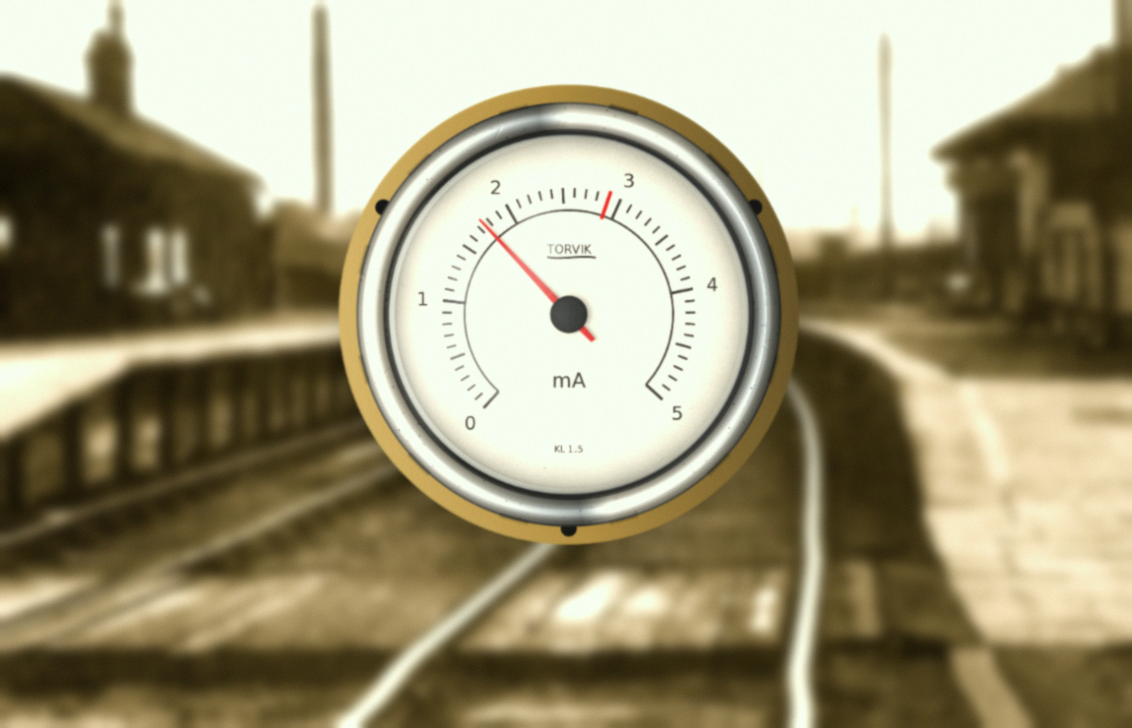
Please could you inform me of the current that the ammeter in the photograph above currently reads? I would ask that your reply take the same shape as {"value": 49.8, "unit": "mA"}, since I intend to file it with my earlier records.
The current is {"value": 1.75, "unit": "mA"}
